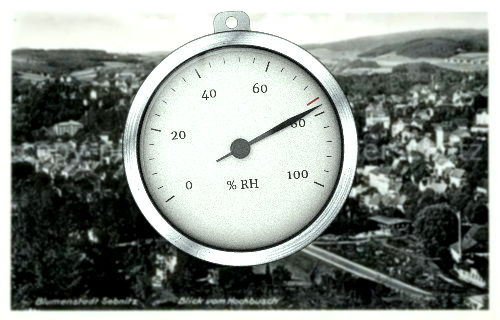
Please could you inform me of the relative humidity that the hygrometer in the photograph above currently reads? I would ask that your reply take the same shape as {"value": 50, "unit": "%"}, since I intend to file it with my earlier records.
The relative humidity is {"value": 78, "unit": "%"}
